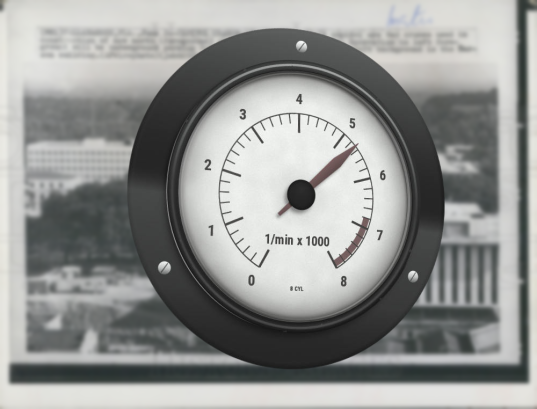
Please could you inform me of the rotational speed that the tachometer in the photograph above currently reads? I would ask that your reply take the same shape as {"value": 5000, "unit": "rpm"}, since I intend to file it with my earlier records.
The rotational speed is {"value": 5300, "unit": "rpm"}
